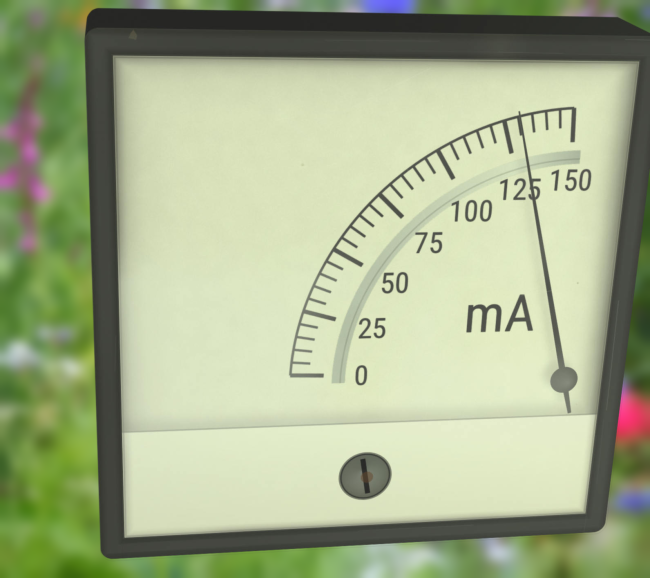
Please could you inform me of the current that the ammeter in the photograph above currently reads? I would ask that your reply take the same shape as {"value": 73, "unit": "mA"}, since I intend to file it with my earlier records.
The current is {"value": 130, "unit": "mA"}
